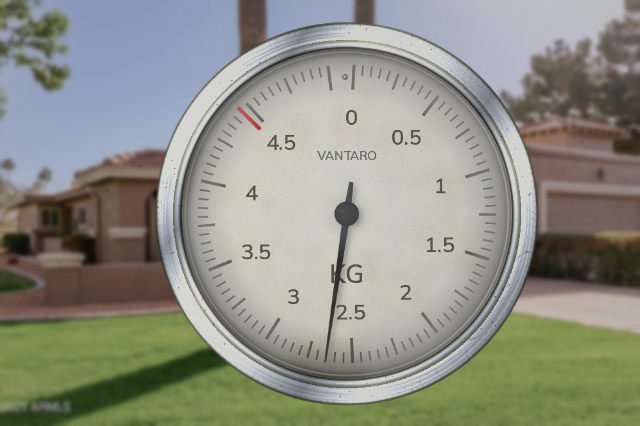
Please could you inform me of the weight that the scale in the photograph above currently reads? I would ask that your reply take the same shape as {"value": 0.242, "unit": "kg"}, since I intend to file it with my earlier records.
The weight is {"value": 2.65, "unit": "kg"}
